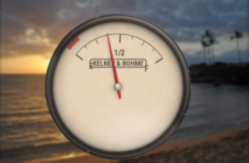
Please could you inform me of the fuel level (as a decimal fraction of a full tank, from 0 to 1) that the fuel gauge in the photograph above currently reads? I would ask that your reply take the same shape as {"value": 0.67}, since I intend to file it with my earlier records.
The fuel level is {"value": 0.375}
